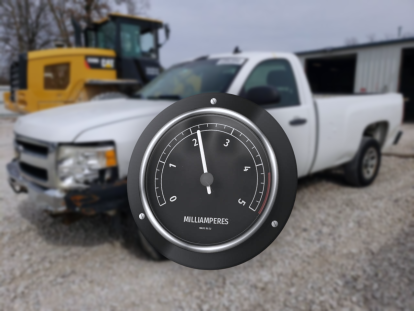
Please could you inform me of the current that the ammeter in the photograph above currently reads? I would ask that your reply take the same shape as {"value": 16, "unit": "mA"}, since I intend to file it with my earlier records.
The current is {"value": 2.2, "unit": "mA"}
